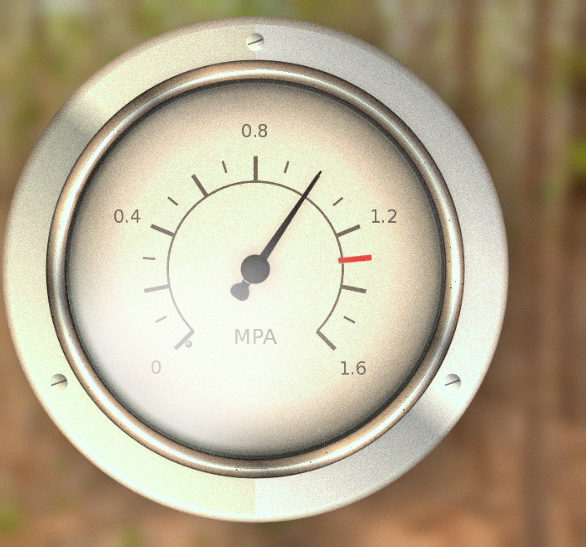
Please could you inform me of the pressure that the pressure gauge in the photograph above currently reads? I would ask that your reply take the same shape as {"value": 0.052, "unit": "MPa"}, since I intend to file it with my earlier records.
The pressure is {"value": 1, "unit": "MPa"}
